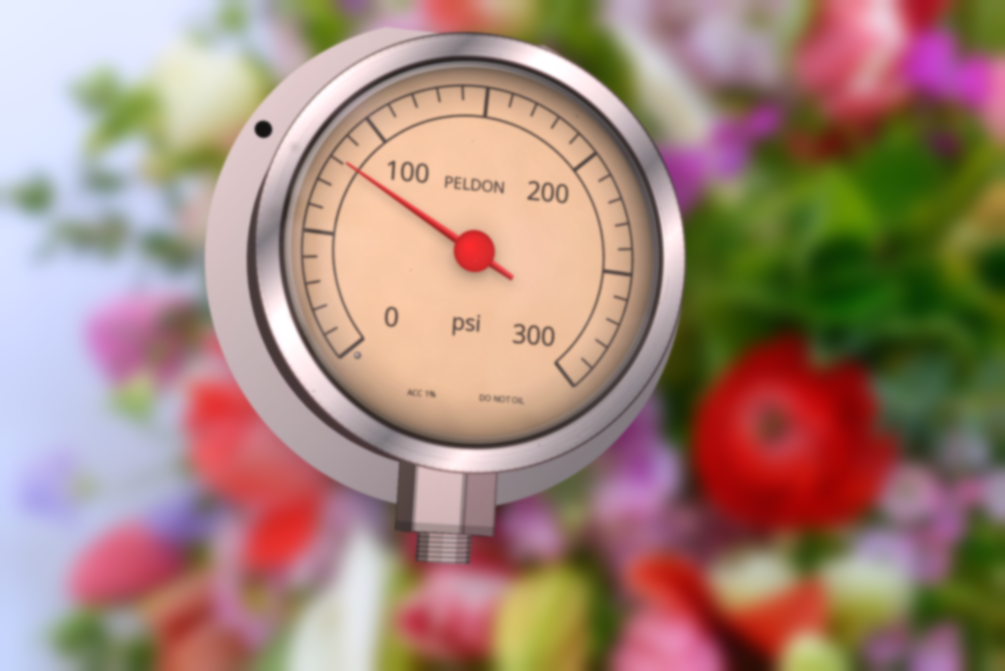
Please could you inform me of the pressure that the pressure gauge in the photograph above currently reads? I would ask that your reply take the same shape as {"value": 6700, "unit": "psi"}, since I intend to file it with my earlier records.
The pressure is {"value": 80, "unit": "psi"}
